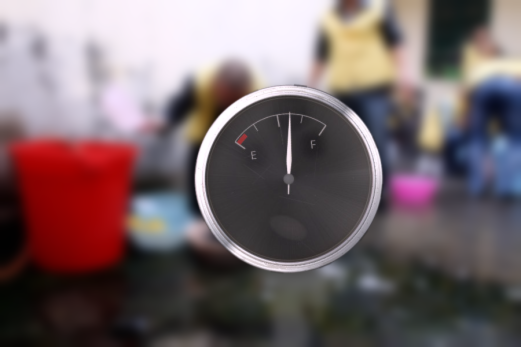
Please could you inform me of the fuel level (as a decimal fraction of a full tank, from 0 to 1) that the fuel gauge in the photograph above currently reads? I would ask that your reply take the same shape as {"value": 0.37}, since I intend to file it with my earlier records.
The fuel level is {"value": 0.625}
